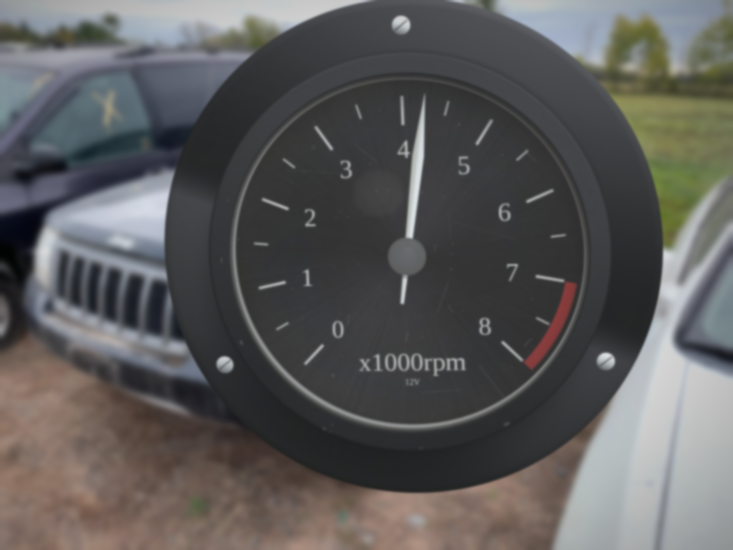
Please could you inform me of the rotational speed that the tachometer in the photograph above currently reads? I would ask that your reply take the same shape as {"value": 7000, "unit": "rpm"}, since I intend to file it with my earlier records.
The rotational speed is {"value": 4250, "unit": "rpm"}
